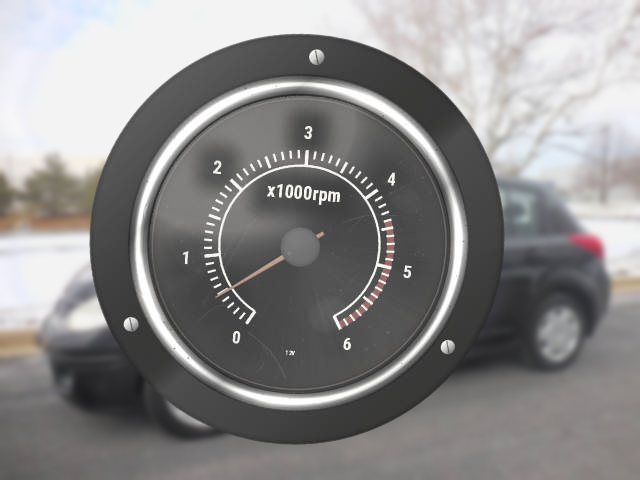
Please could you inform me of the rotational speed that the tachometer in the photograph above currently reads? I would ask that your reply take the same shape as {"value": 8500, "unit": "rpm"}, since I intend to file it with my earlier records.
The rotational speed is {"value": 500, "unit": "rpm"}
